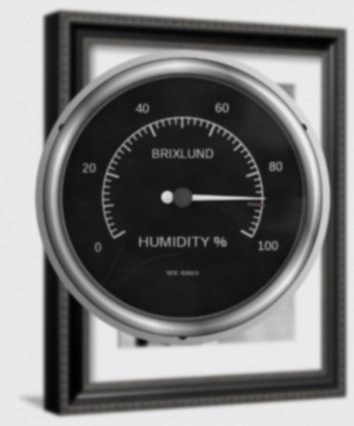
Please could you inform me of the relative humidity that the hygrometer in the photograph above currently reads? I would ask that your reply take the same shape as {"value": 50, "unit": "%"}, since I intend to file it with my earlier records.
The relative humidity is {"value": 88, "unit": "%"}
